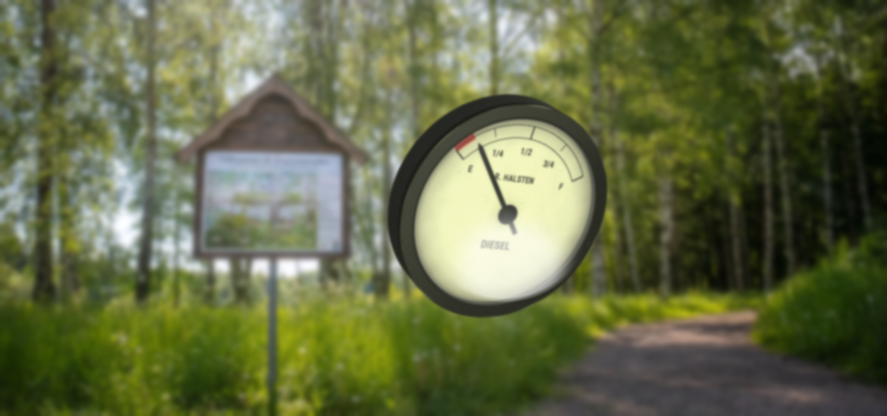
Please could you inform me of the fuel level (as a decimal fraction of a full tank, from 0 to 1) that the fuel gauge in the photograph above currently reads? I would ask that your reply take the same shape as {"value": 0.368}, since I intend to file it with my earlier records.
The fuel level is {"value": 0.125}
